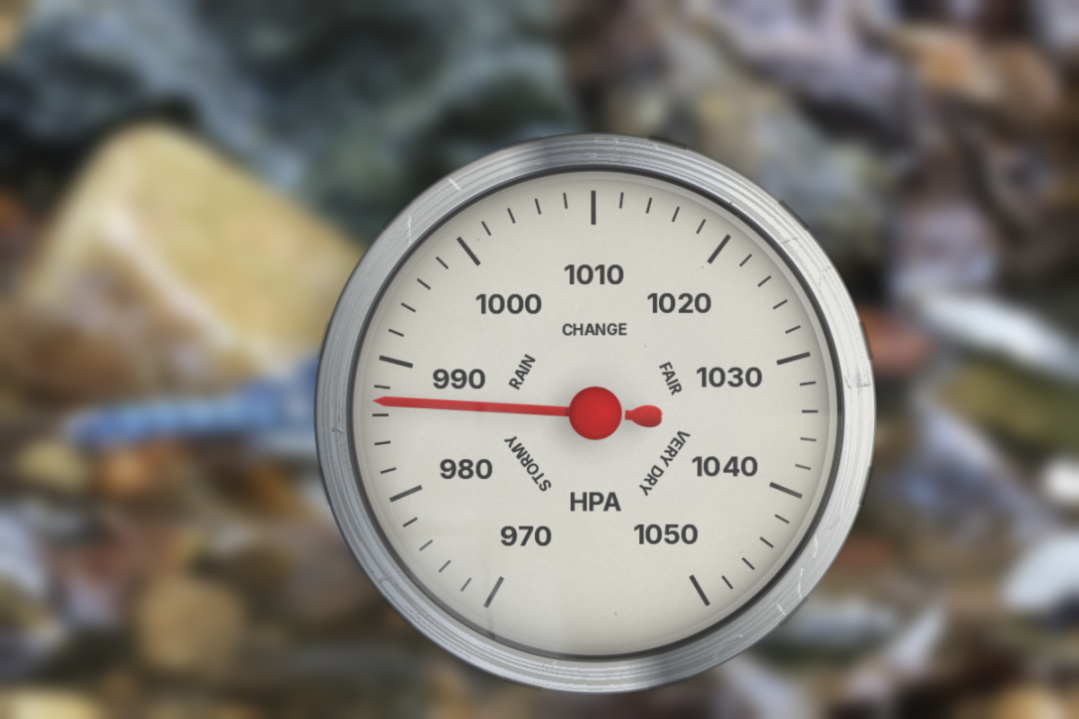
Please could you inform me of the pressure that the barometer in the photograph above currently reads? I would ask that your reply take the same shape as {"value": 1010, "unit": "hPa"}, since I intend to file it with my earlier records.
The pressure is {"value": 987, "unit": "hPa"}
